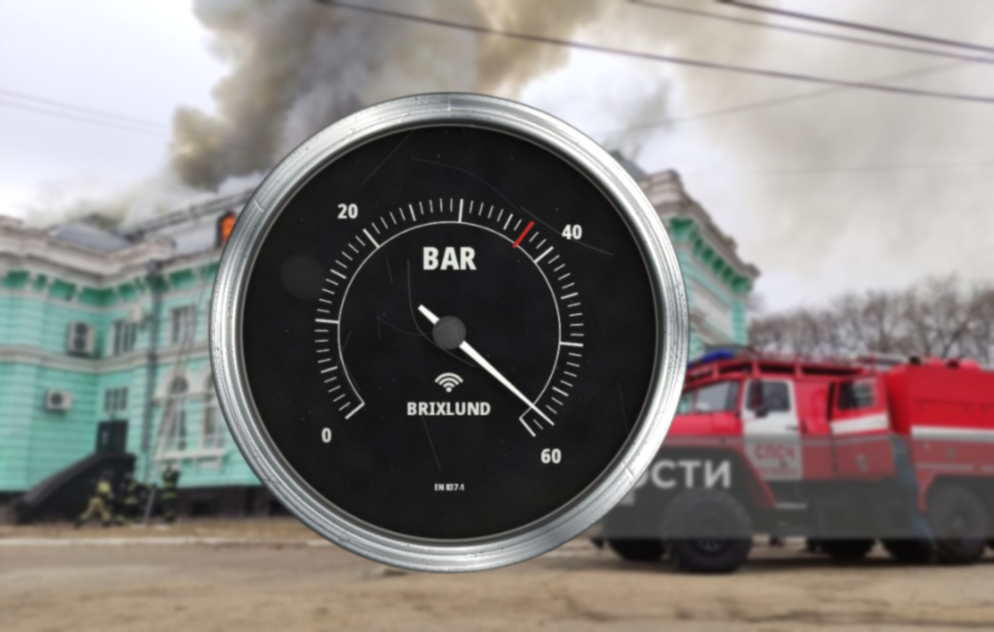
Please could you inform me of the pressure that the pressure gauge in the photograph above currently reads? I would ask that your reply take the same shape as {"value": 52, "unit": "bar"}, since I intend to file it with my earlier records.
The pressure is {"value": 58, "unit": "bar"}
